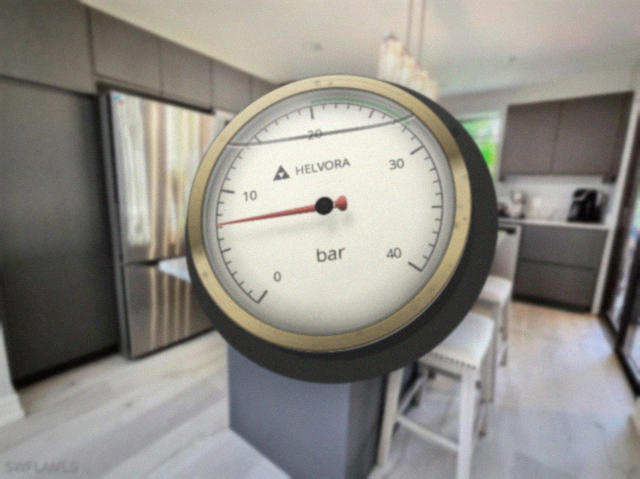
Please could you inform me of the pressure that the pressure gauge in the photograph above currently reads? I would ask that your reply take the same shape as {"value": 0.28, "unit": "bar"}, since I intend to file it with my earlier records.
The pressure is {"value": 7, "unit": "bar"}
